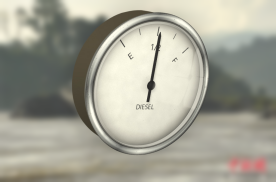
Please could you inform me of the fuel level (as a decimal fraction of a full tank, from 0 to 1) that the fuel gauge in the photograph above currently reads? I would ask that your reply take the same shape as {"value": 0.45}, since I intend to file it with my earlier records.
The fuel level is {"value": 0.5}
